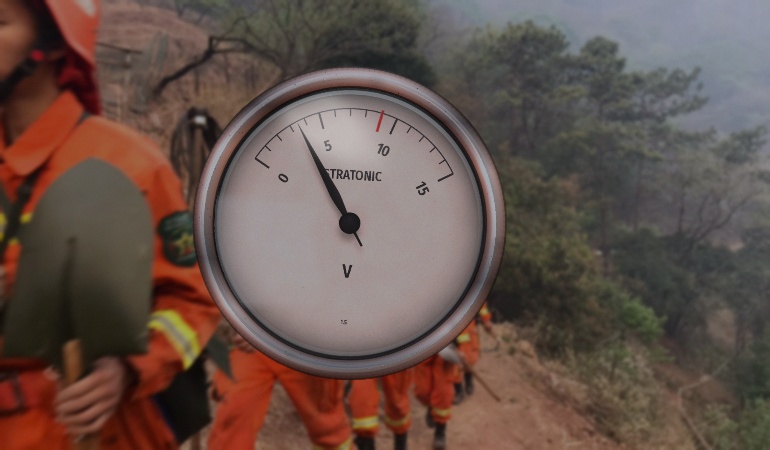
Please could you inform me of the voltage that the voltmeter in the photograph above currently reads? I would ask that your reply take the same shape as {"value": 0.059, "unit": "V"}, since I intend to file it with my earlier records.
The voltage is {"value": 3.5, "unit": "V"}
